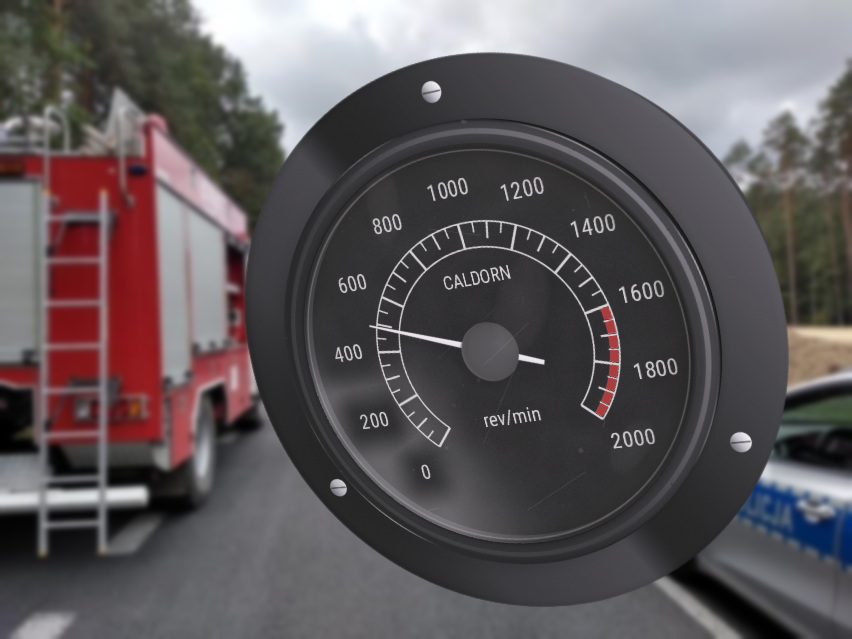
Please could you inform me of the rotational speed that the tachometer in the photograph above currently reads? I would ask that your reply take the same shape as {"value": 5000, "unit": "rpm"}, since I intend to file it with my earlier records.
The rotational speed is {"value": 500, "unit": "rpm"}
